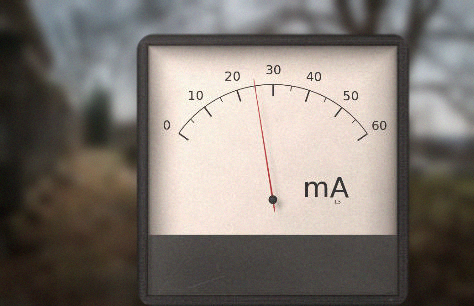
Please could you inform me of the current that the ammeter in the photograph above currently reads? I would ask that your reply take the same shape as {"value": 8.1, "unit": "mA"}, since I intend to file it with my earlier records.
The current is {"value": 25, "unit": "mA"}
